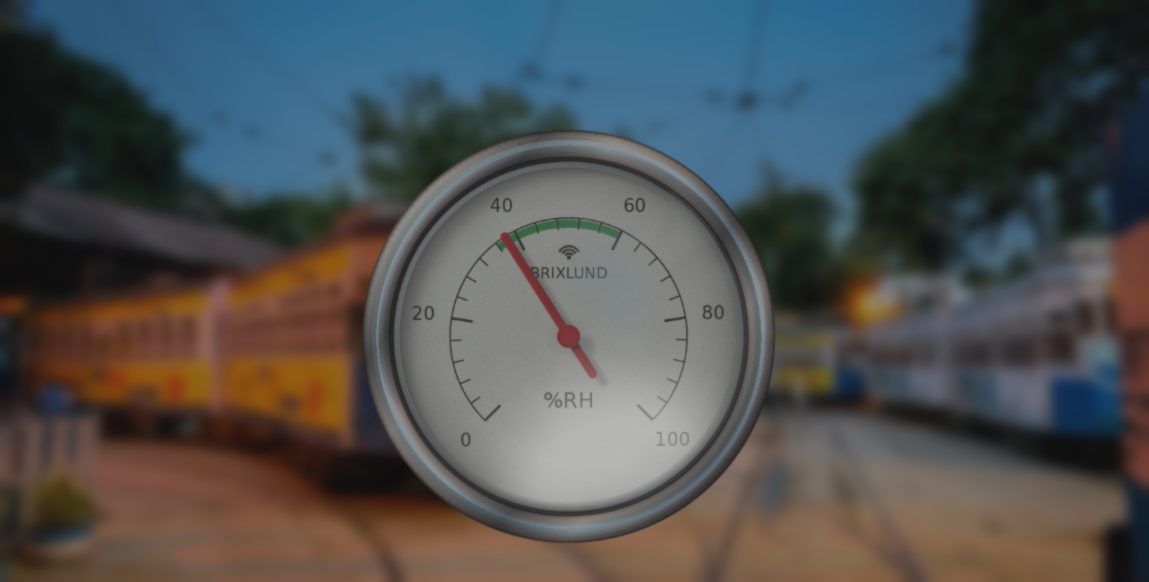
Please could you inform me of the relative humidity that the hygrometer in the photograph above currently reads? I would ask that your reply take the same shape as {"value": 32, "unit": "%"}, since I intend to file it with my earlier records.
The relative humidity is {"value": 38, "unit": "%"}
